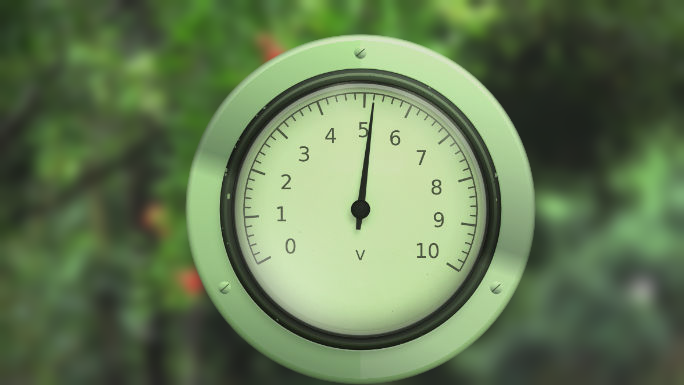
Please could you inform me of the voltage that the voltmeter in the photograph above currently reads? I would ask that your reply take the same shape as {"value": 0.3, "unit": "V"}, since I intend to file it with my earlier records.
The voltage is {"value": 5.2, "unit": "V"}
